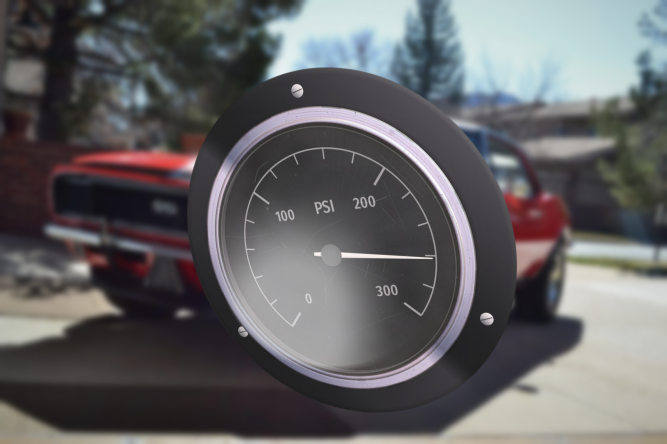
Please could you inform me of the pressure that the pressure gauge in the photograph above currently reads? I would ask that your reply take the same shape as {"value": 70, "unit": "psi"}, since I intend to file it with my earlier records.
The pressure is {"value": 260, "unit": "psi"}
